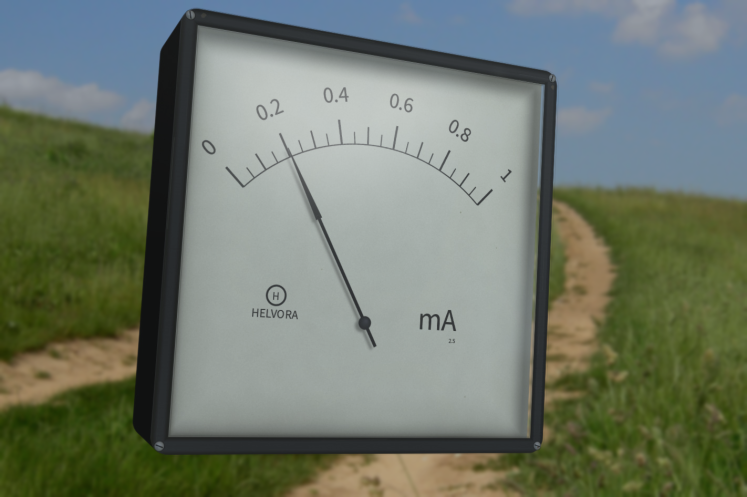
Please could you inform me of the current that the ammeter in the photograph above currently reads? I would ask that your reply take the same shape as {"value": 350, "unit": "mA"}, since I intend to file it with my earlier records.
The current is {"value": 0.2, "unit": "mA"}
